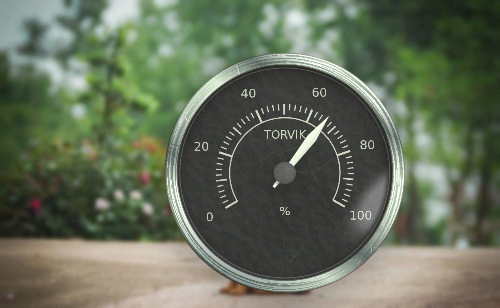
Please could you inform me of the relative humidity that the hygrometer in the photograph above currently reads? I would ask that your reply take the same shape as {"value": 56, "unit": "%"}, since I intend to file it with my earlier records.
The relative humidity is {"value": 66, "unit": "%"}
